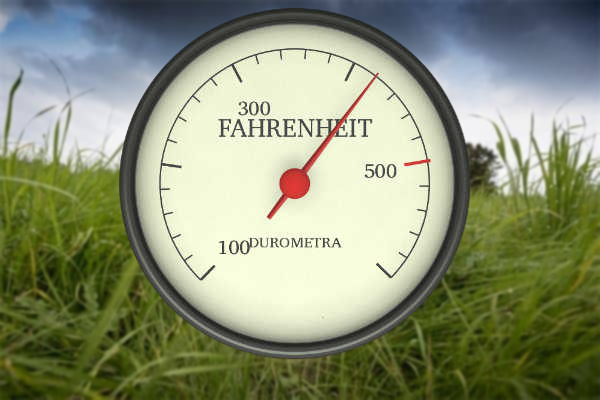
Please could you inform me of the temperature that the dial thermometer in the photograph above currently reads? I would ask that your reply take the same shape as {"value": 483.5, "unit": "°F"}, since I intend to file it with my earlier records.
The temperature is {"value": 420, "unit": "°F"}
